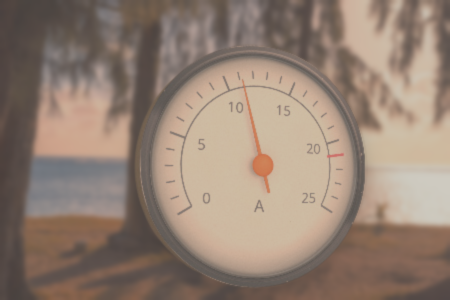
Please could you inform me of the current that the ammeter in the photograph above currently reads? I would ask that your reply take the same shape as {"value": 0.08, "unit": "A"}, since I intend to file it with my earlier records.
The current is {"value": 11, "unit": "A"}
